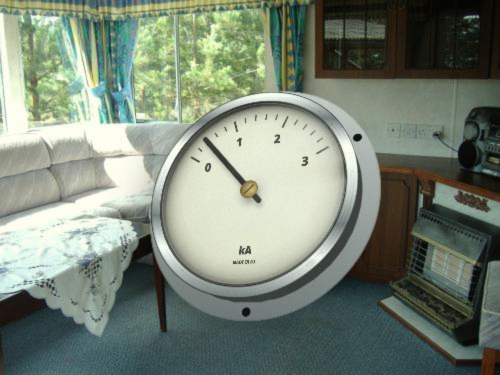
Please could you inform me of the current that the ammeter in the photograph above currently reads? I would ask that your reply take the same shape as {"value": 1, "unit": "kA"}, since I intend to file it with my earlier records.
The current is {"value": 0.4, "unit": "kA"}
